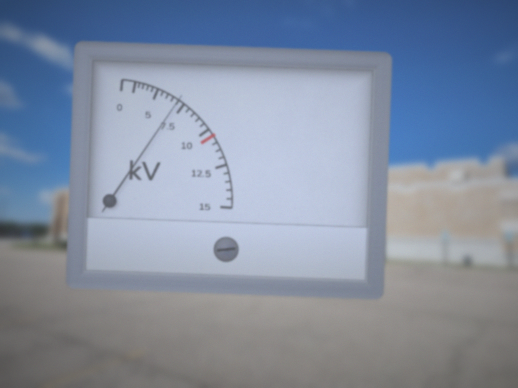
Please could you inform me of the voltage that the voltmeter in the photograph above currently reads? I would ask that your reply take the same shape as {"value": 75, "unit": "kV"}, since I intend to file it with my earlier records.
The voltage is {"value": 7, "unit": "kV"}
